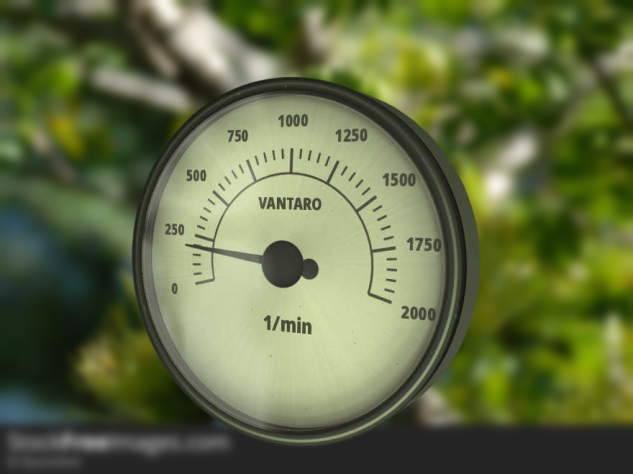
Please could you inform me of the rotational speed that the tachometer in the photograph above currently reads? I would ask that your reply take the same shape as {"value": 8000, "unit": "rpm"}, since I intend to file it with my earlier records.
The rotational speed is {"value": 200, "unit": "rpm"}
